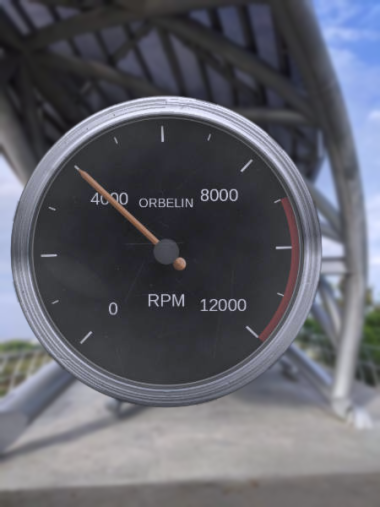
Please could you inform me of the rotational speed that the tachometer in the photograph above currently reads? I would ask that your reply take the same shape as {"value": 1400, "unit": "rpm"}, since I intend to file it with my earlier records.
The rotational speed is {"value": 4000, "unit": "rpm"}
